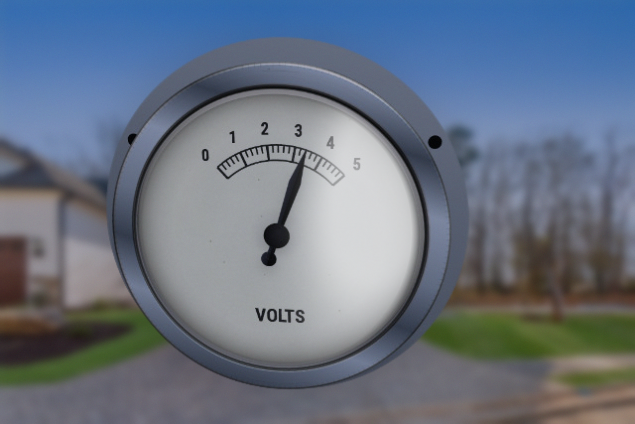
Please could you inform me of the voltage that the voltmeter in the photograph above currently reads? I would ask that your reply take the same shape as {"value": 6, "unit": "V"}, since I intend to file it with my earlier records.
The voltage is {"value": 3.4, "unit": "V"}
